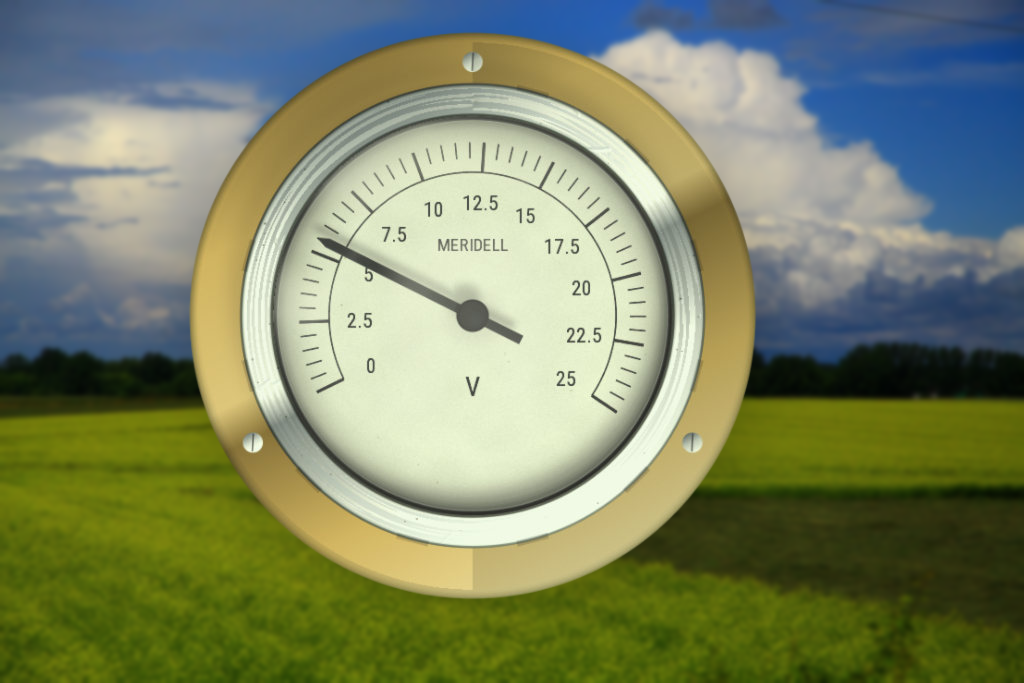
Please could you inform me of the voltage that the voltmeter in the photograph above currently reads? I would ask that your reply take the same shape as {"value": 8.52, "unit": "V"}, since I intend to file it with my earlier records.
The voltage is {"value": 5.5, "unit": "V"}
